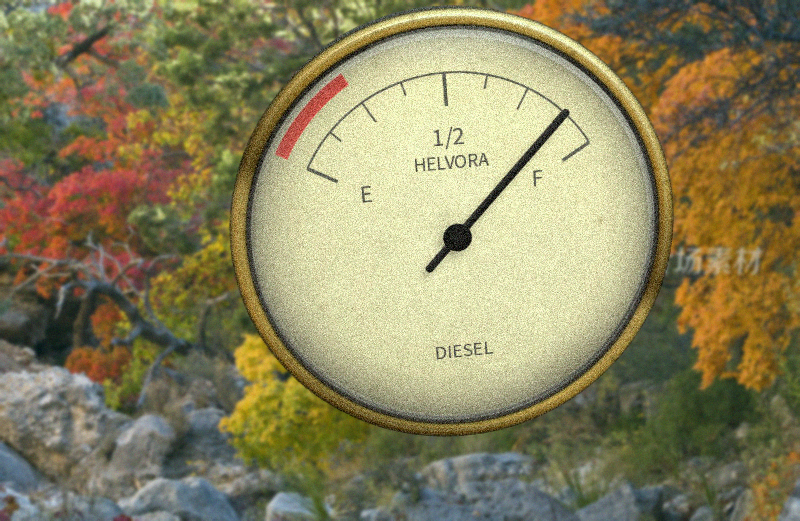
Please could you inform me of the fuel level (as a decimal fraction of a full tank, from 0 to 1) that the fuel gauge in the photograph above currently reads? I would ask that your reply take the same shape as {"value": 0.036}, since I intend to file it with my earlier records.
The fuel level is {"value": 0.875}
